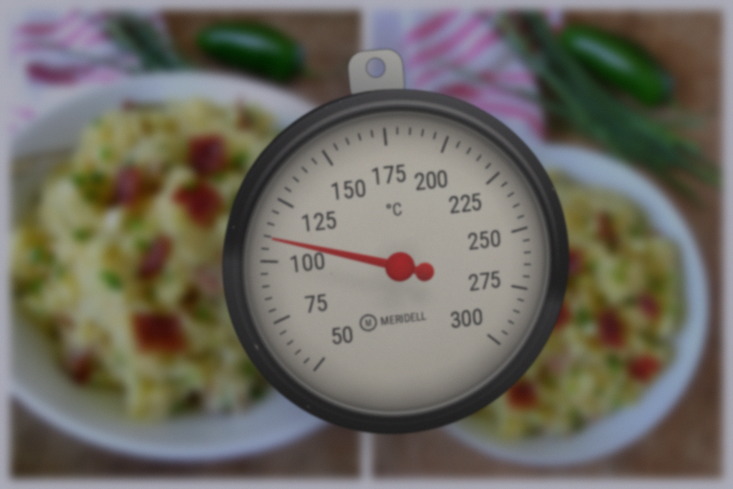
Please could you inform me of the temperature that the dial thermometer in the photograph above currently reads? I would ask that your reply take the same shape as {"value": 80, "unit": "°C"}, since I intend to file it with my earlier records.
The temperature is {"value": 110, "unit": "°C"}
